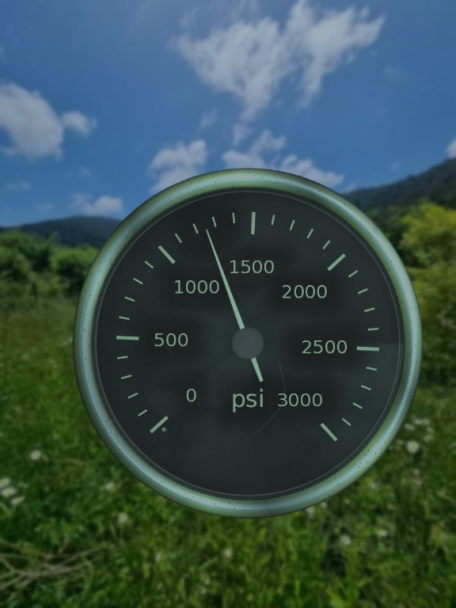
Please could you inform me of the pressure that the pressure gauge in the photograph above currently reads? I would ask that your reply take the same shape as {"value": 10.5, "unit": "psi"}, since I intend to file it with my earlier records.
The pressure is {"value": 1250, "unit": "psi"}
